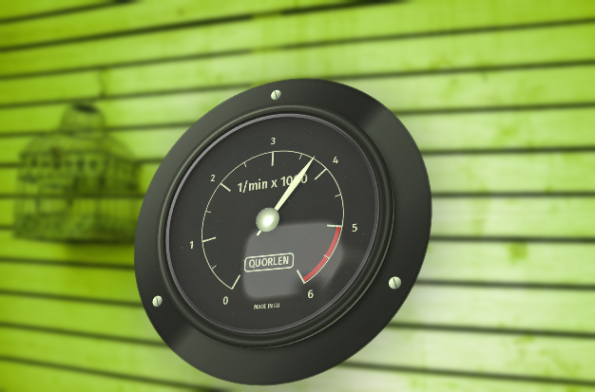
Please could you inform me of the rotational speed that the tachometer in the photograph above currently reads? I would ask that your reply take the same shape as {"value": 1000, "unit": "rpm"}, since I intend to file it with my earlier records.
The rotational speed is {"value": 3750, "unit": "rpm"}
